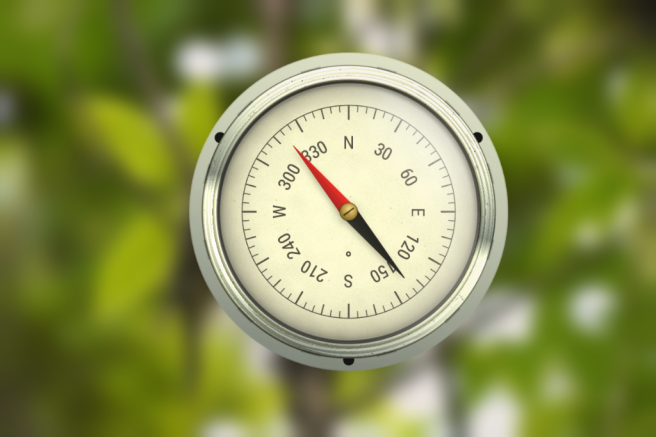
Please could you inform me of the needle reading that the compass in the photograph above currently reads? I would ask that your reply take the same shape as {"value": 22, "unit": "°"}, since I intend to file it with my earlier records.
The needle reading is {"value": 320, "unit": "°"}
